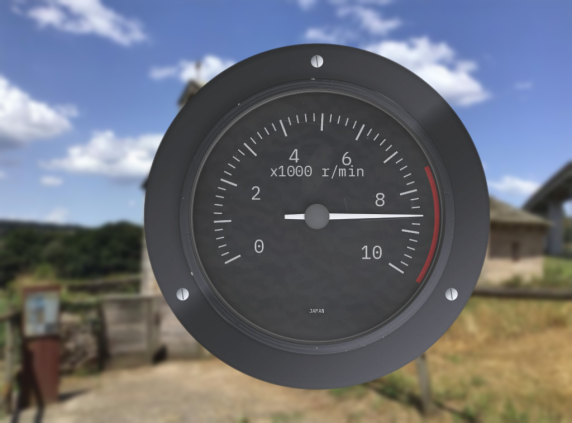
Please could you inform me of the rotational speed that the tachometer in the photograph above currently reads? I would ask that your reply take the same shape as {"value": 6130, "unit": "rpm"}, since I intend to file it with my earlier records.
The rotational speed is {"value": 8600, "unit": "rpm"}
